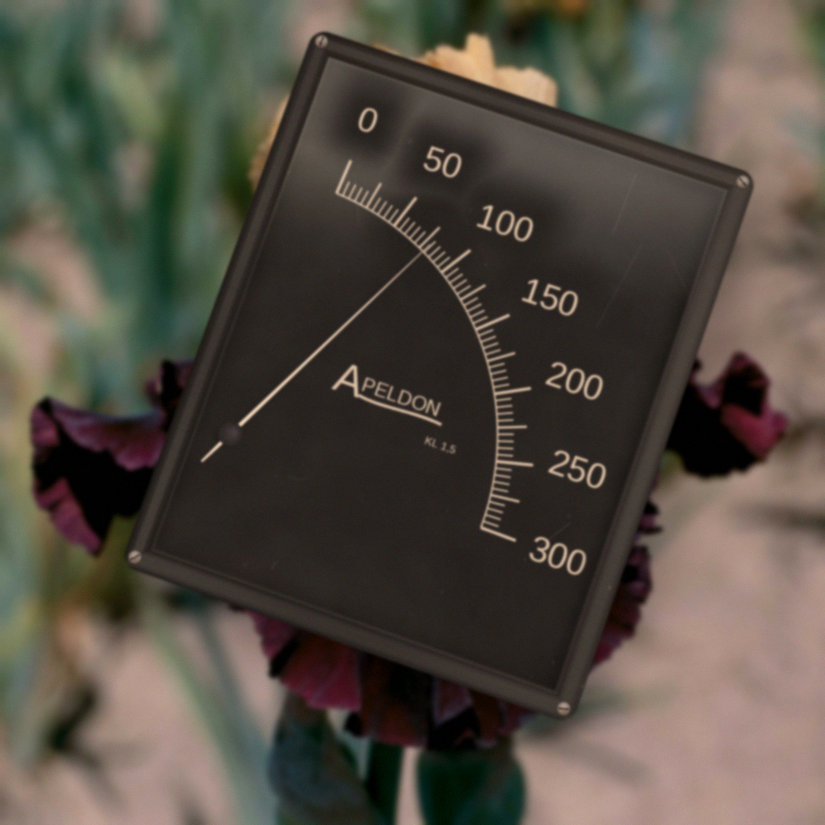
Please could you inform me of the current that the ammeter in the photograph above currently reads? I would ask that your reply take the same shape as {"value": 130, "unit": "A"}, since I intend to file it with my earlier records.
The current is {"value": 80, "unit": "A"}
